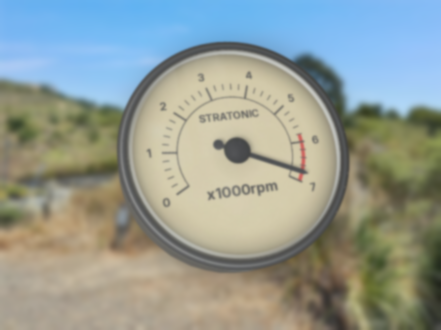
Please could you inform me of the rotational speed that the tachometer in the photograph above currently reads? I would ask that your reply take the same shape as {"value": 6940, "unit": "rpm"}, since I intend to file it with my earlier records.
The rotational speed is {"value": 6800, "unit": "rpm"}
